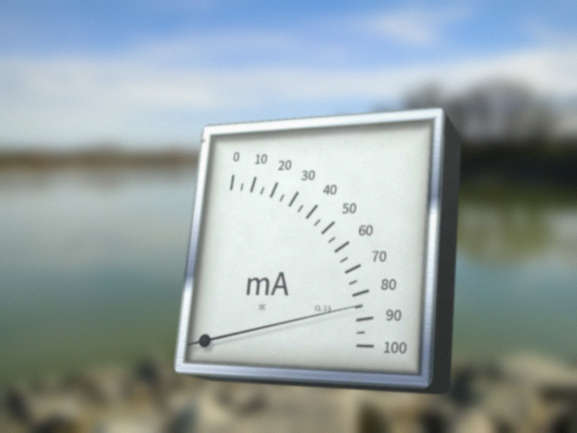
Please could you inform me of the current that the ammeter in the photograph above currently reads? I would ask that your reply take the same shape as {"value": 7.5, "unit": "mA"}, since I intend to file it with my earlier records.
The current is {"value": 85, "unit": "mA"}
